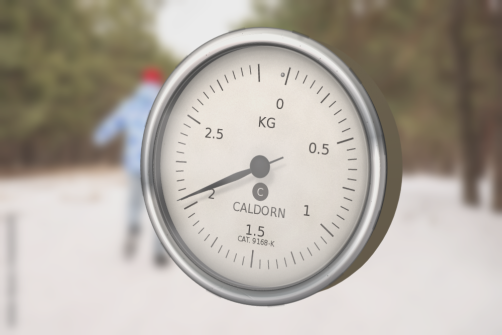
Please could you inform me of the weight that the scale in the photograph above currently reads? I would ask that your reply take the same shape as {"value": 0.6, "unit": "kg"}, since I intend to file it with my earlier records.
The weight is {"value": 2.05, "unit": "kg"}
